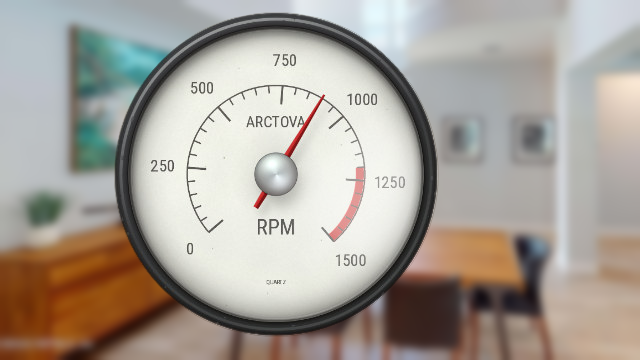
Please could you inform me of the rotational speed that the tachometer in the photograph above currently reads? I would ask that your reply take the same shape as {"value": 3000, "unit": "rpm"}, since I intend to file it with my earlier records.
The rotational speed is {"value": 900, "unit": "rpm"}
